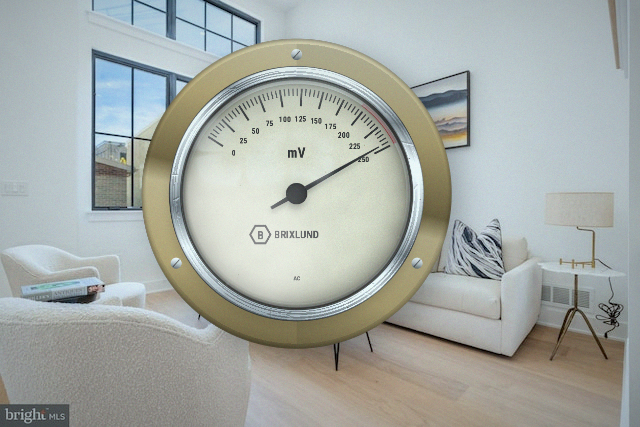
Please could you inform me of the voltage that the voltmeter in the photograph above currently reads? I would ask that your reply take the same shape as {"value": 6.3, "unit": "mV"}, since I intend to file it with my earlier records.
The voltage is {"value": 245, "unit": "mV"}
